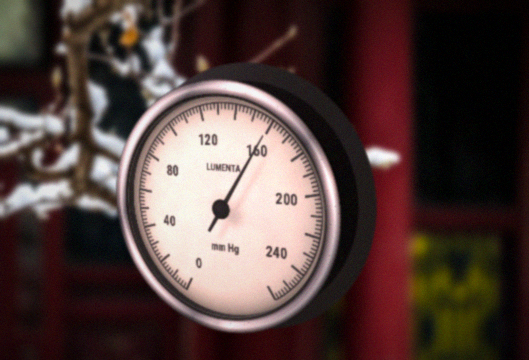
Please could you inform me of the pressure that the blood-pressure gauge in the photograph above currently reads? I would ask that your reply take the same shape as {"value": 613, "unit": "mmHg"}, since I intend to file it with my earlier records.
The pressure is {"value": 160, "unit": "mmHg"}
